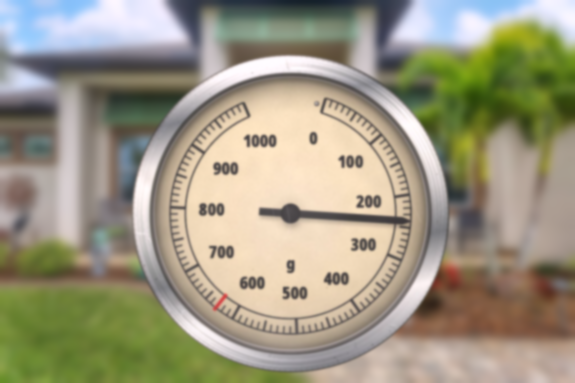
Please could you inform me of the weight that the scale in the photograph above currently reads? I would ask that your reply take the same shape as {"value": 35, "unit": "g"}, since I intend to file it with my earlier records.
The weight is {"value": 240, "unit": "g"}
